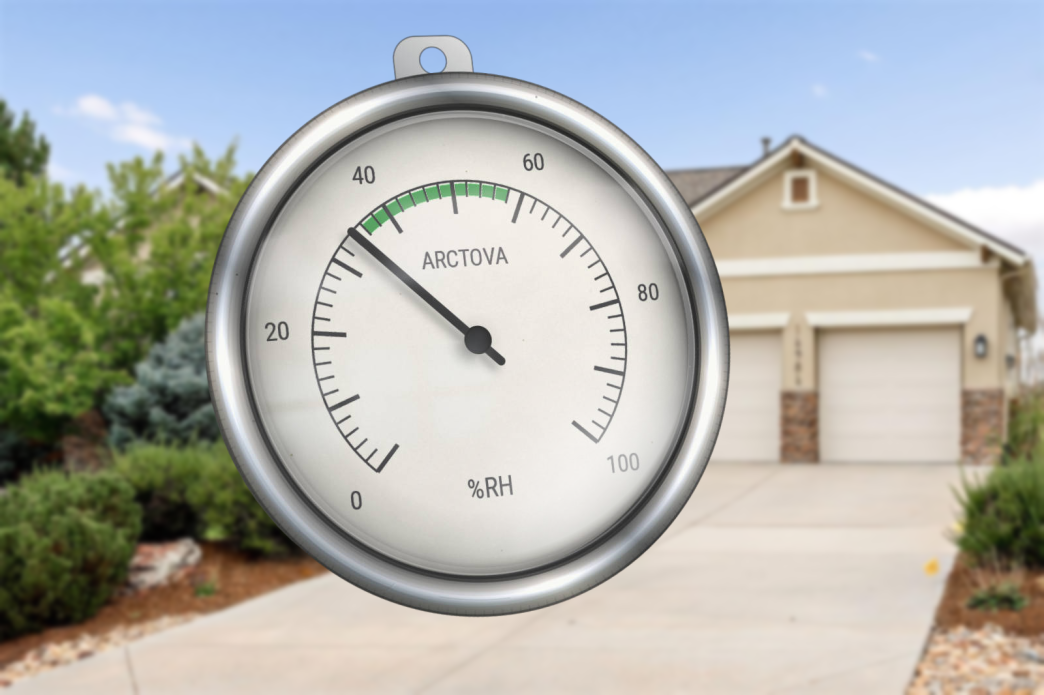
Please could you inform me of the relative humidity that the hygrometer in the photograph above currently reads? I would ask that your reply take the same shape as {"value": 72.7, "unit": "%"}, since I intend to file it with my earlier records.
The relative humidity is {"value": 34, "unit": "%"}
